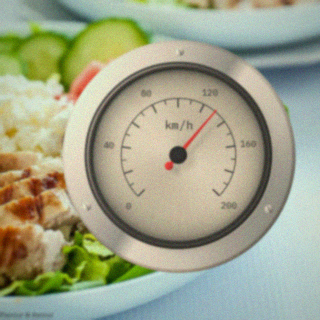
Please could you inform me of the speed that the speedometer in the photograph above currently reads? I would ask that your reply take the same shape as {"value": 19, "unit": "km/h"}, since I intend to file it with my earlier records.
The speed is {"value": 130, "unit": "km/h"}
